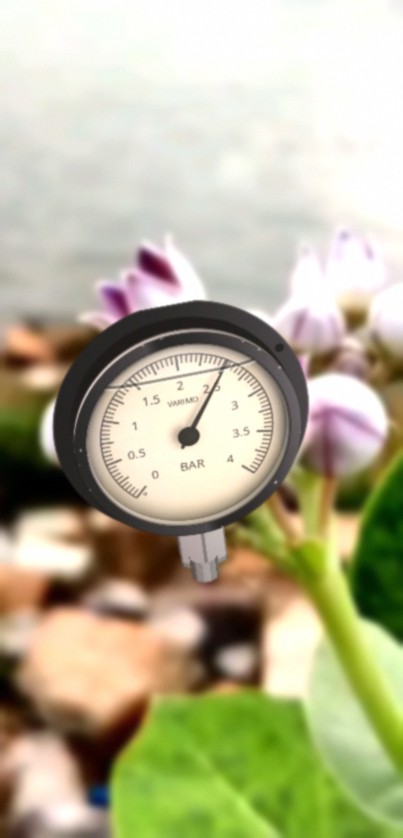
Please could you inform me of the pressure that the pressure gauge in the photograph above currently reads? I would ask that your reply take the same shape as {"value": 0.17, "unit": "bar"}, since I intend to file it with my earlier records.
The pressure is {"value": 2.5, "unit": "bar"}
